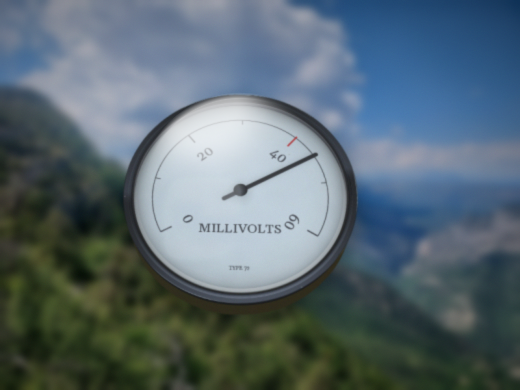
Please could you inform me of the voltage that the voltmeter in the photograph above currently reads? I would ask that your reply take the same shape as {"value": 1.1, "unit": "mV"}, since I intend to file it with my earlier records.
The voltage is {"value": 45, "unit": "mV"}
